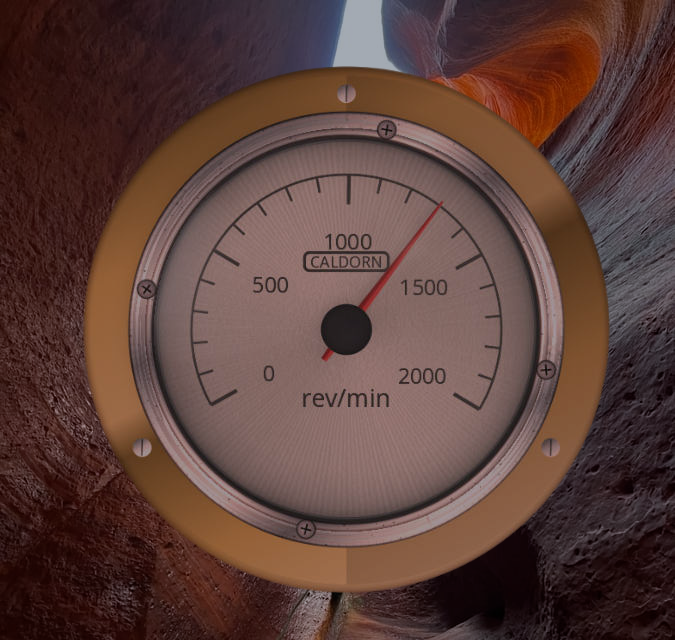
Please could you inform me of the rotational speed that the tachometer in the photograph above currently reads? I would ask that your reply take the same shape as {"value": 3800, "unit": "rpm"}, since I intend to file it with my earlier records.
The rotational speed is {"value": 1300, "unit": "rpm"}
